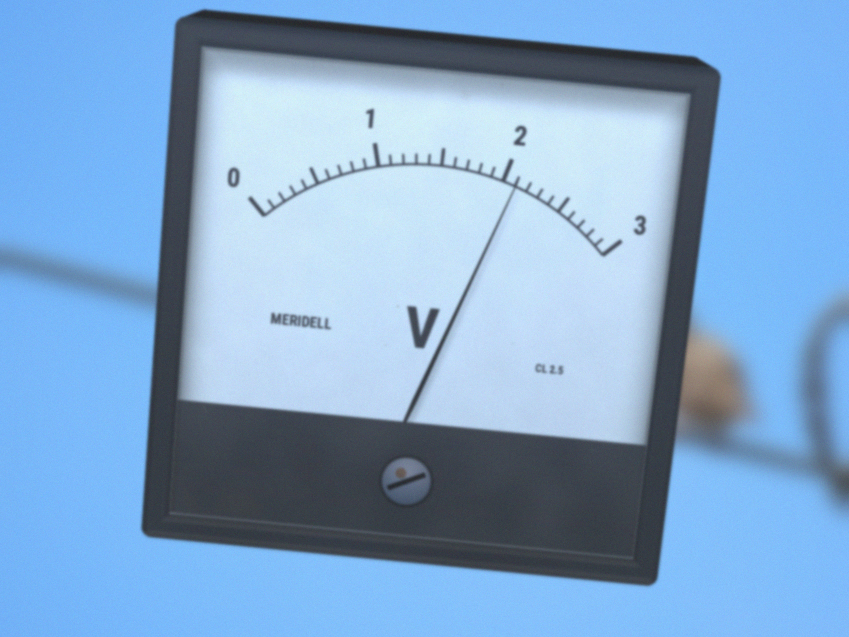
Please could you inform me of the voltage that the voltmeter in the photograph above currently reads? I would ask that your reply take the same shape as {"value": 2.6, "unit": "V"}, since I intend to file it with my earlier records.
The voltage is {"value": 2.1, "unit": "V"}
